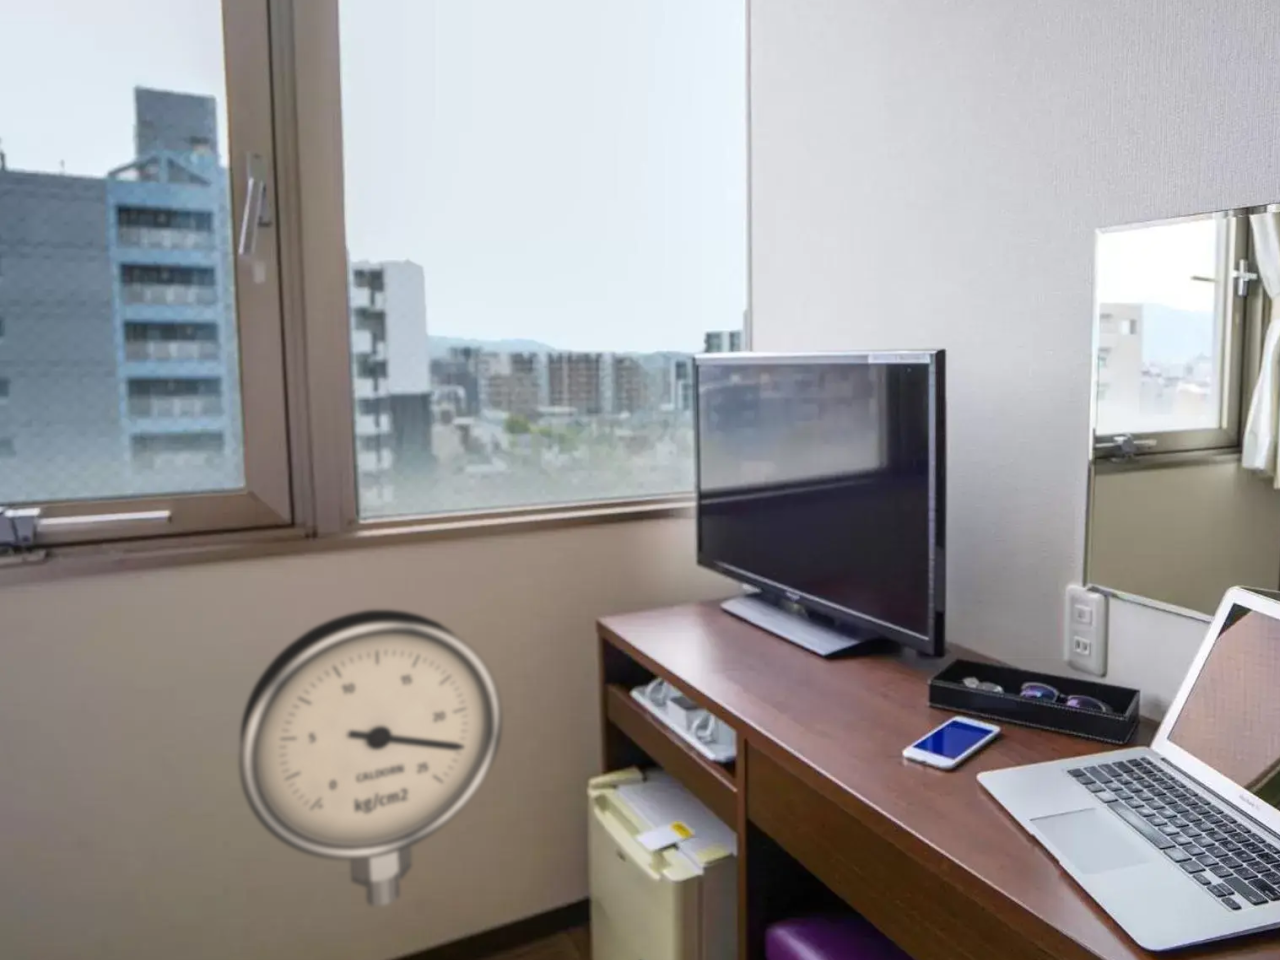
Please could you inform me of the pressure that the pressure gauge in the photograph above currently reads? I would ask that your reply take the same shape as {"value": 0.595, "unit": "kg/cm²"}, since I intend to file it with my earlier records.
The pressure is {"value": 22.5, "unit": "kg/cm²"}
